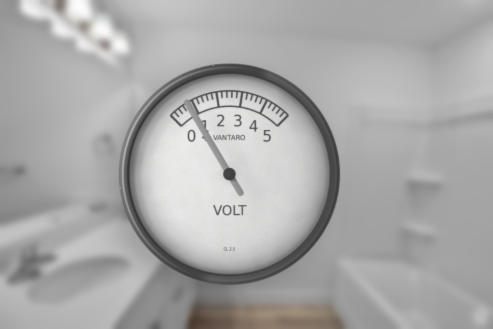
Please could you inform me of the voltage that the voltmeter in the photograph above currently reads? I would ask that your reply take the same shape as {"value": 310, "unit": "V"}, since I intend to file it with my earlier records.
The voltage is {"value": 0.8, "unit": "V"}
